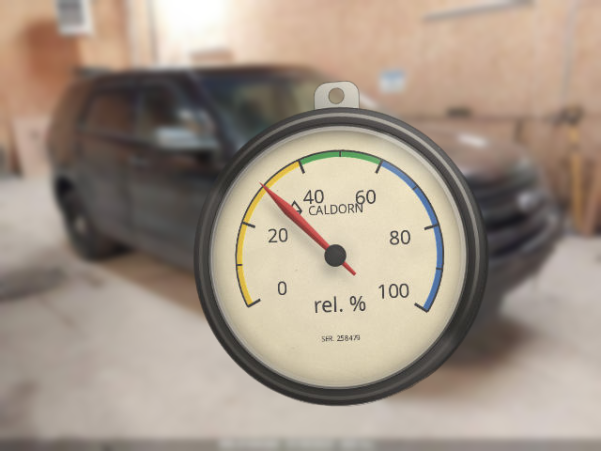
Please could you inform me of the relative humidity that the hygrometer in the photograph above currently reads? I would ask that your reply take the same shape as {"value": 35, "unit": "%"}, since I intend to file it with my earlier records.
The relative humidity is {"value": 30, "unit": "%"}
